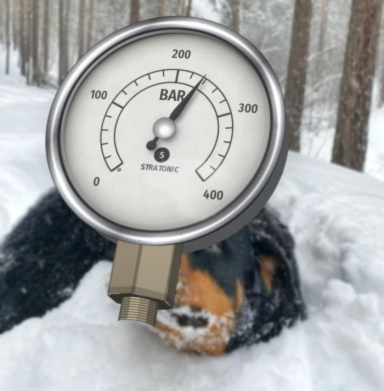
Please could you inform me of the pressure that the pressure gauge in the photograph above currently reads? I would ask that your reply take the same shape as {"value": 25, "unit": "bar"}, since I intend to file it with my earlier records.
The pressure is {"value": 240, "unit": "bar"}
